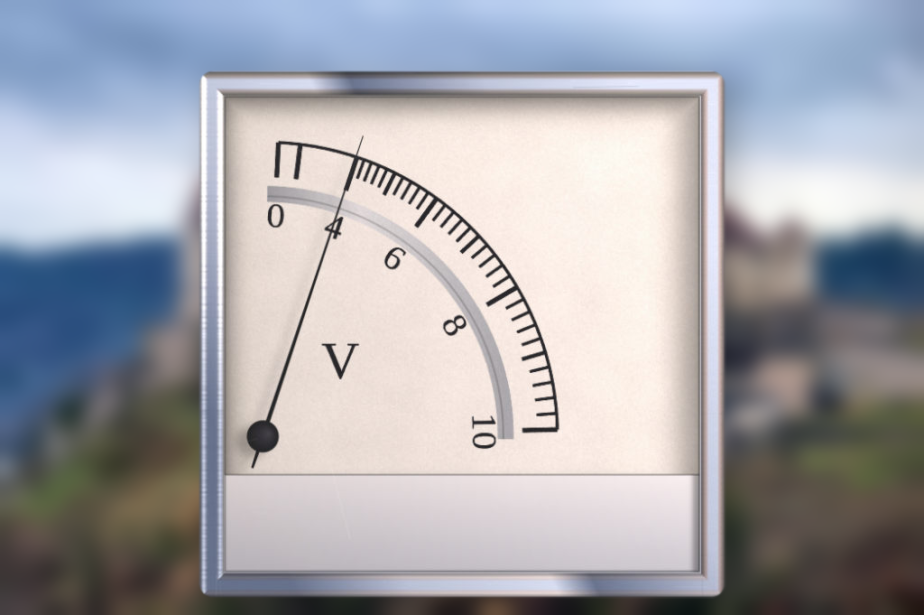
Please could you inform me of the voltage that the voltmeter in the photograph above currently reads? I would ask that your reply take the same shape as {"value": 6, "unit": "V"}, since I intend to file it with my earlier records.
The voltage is {"value": 4, "unit": "V"}
